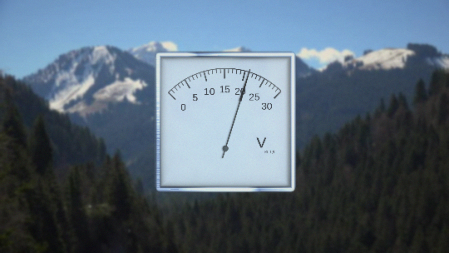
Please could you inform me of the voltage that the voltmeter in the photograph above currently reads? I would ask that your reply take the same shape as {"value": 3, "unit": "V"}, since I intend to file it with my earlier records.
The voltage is {"value": 21, "unit": "V"}
